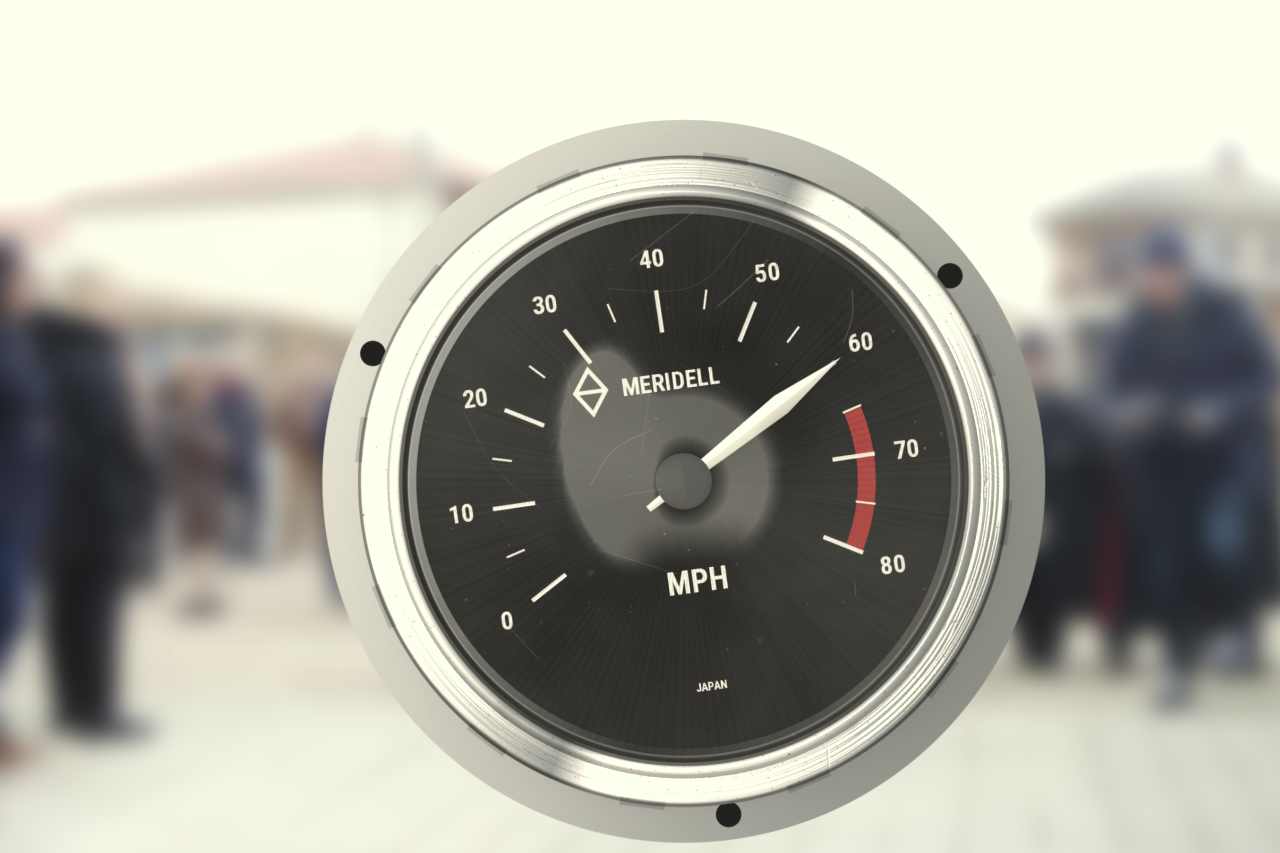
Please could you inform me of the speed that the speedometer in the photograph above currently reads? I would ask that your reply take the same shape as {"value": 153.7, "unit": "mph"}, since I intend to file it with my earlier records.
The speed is {"value": 60, "unit": "mph"}
